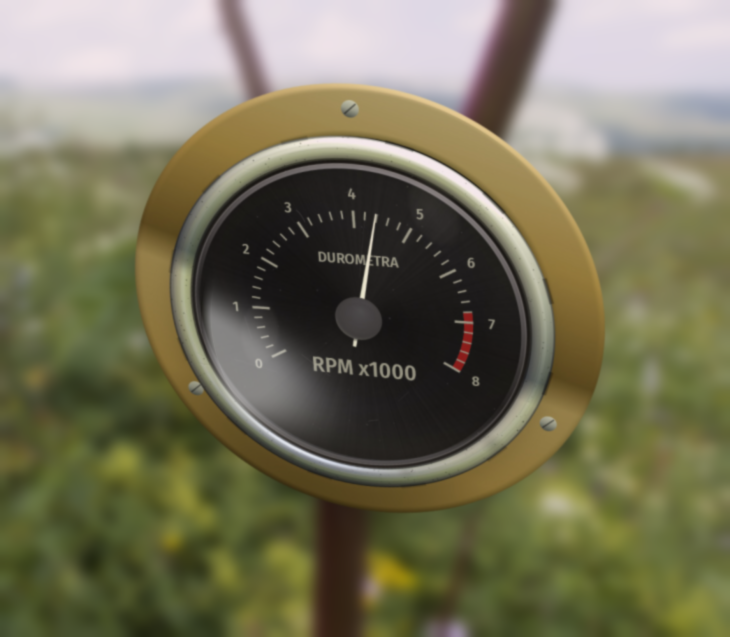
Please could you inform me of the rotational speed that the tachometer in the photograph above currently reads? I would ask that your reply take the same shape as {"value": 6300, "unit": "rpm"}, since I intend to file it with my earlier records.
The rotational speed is {"value": 4400, "unit": "rpm"}
